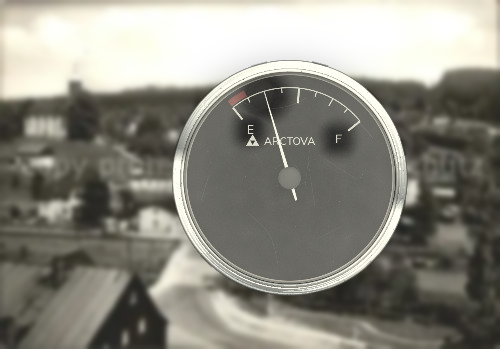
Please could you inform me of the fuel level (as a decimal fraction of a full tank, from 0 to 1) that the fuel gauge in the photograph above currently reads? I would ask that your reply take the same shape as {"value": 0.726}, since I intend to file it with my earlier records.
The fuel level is {"value": 0.25}
